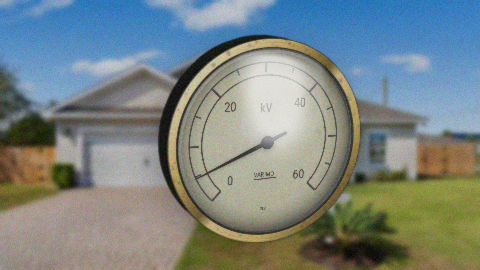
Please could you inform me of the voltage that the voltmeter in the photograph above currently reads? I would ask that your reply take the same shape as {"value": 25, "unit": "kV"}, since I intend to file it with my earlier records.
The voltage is {"value": 5, "unit": "kV"}
